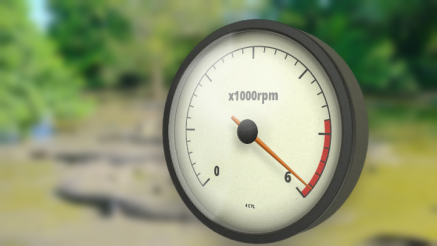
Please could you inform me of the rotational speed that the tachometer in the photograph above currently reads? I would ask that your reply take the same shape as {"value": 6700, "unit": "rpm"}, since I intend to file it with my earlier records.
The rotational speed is {"value": 5800, "unit": "rpm"}
